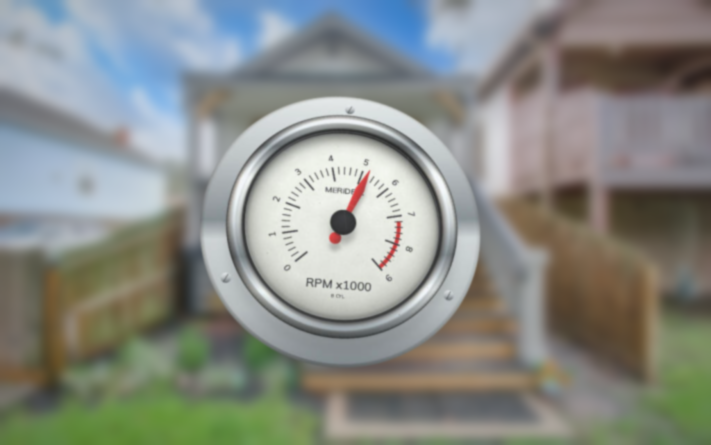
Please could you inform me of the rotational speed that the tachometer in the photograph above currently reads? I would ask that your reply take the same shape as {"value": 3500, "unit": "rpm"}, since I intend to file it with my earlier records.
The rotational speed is {"value": 5200, "unit": "rpm"}
